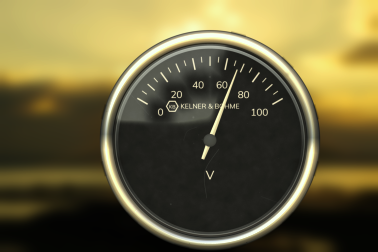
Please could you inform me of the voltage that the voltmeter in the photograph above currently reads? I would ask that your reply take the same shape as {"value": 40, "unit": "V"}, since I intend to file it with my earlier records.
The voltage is {"value": 67.5, "unit": "V"}
